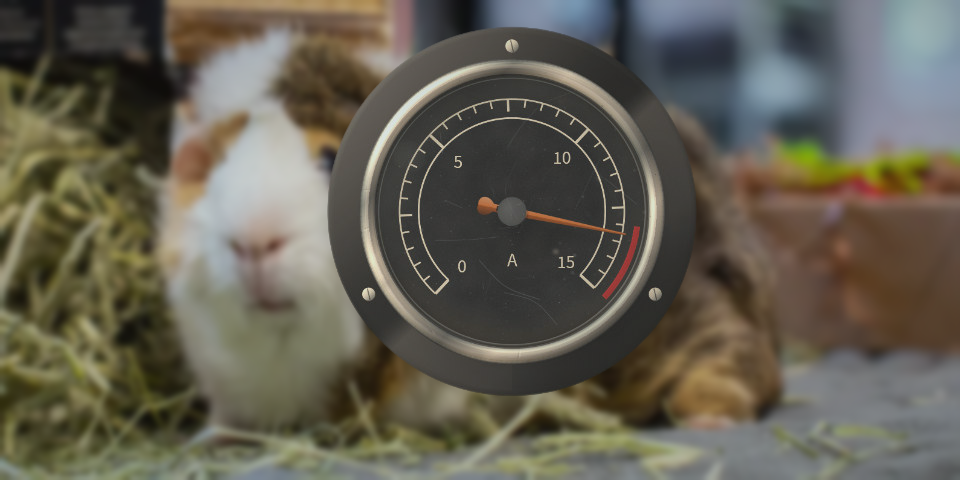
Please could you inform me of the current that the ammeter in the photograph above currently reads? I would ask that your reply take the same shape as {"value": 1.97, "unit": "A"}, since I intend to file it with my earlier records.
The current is {"value": 13.25, "unit": "A"}
